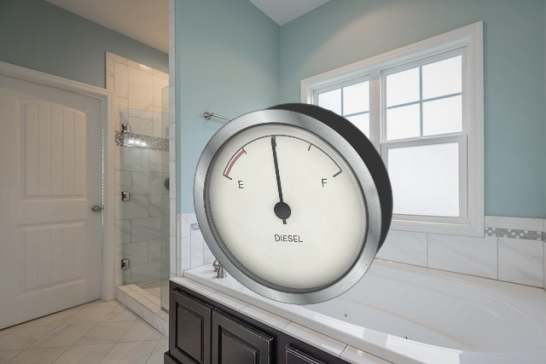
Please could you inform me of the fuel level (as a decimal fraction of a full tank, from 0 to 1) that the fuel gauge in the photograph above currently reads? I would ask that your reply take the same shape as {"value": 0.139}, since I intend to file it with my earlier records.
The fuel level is {"value": 0.5}
